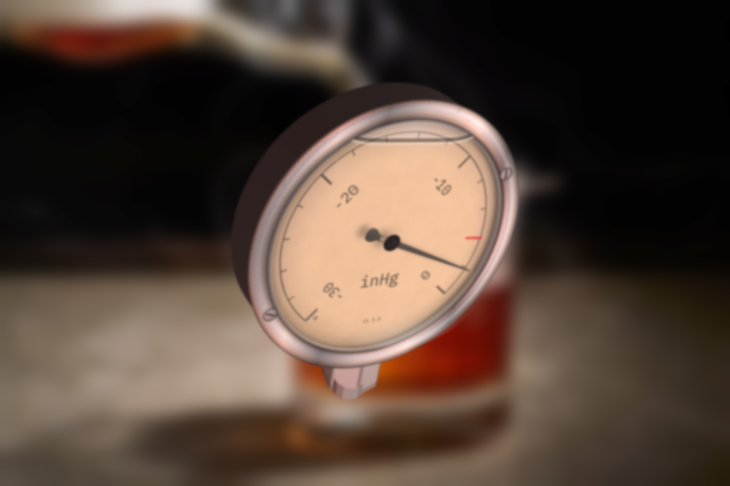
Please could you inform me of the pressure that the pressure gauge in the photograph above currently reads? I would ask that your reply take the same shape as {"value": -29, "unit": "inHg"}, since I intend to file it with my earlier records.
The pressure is {"value": -2, "unit": "inHg"}
